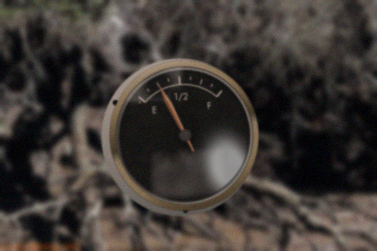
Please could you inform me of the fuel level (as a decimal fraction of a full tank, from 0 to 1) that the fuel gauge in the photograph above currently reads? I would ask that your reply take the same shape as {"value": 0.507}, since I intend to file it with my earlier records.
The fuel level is {"value": 0.25}
